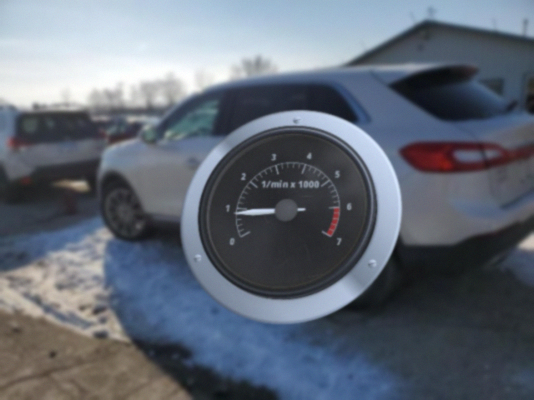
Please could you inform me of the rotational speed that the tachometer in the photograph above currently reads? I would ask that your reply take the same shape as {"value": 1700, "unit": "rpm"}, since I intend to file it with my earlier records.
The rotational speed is {"value": 800, "unit": "rpm"}
